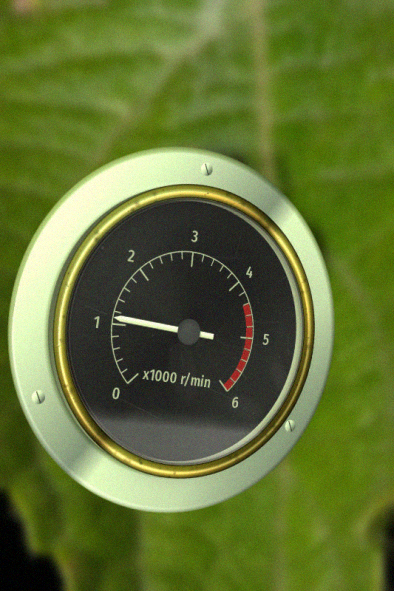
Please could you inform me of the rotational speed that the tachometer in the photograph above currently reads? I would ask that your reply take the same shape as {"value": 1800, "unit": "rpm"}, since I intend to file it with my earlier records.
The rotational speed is {"value": 1100, "unit": "rpm"}
